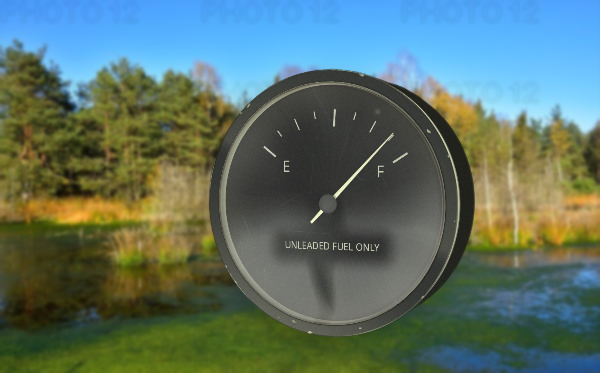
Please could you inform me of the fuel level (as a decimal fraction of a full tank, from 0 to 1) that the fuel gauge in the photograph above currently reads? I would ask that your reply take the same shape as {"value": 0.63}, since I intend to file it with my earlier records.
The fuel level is {"value": 0.875}
